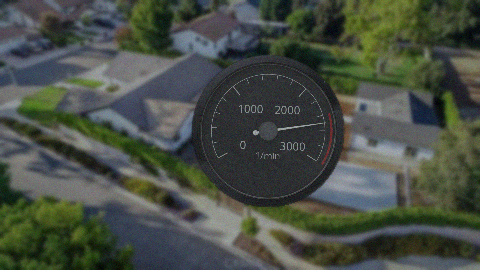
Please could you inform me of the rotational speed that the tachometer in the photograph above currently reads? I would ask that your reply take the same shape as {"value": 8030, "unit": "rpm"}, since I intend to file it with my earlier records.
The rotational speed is {"value": 2500, "unit": "rpm"}
